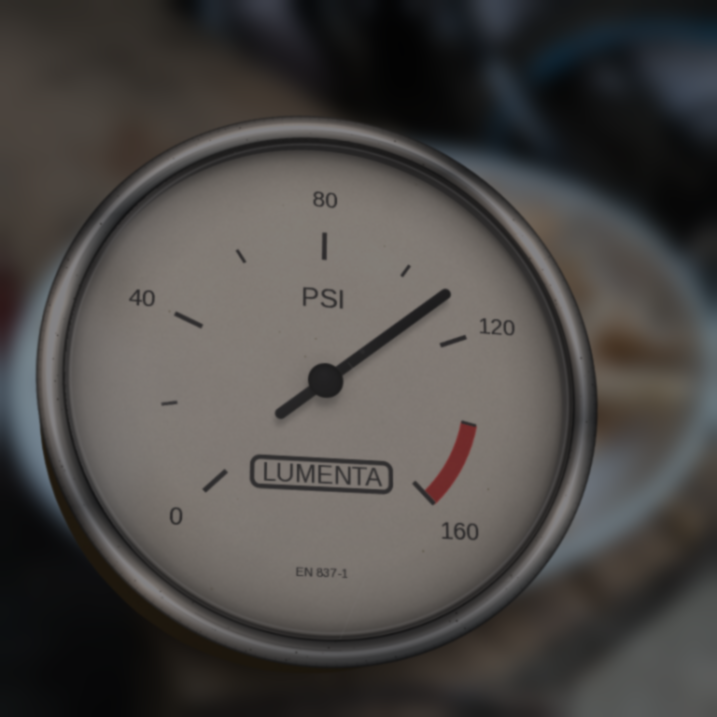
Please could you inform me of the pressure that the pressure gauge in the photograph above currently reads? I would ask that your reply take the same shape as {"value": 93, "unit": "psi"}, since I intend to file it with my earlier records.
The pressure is {"value": 110, "unit": "psi"}
